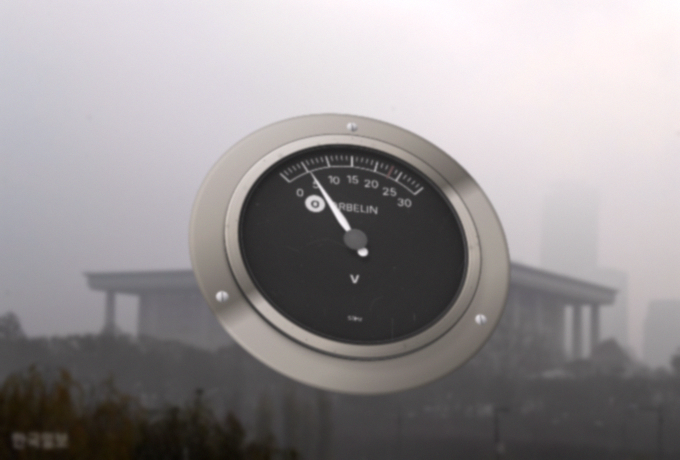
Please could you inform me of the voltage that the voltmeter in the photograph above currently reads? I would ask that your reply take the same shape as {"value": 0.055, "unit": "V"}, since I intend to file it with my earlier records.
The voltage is {"value": 5, "unit": "V"}
